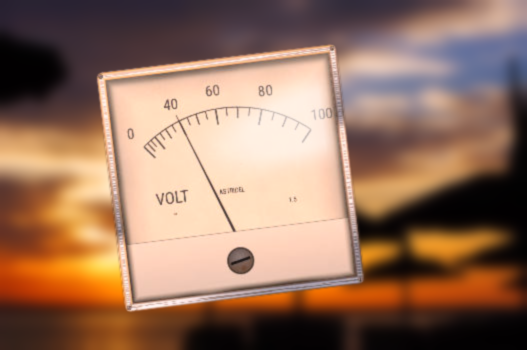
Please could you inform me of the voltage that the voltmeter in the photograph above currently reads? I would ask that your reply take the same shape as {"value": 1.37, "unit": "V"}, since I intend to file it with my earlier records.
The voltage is {"value": 40, "unit": "V"}
